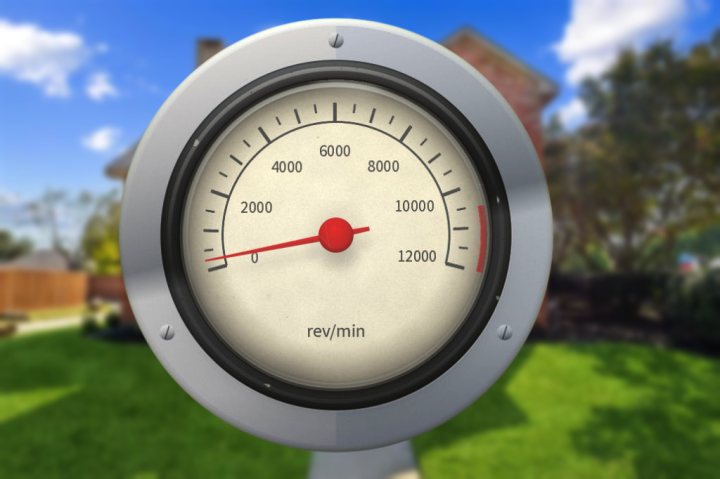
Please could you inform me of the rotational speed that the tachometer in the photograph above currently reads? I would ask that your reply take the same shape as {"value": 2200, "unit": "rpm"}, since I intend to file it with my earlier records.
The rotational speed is {"value": 250, "unit": "rpm"}
